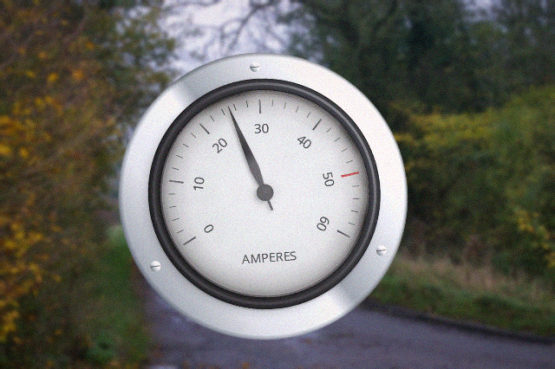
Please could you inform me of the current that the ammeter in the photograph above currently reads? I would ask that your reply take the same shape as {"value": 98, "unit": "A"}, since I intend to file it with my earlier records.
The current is {"value": 25, "unit": "A"}
